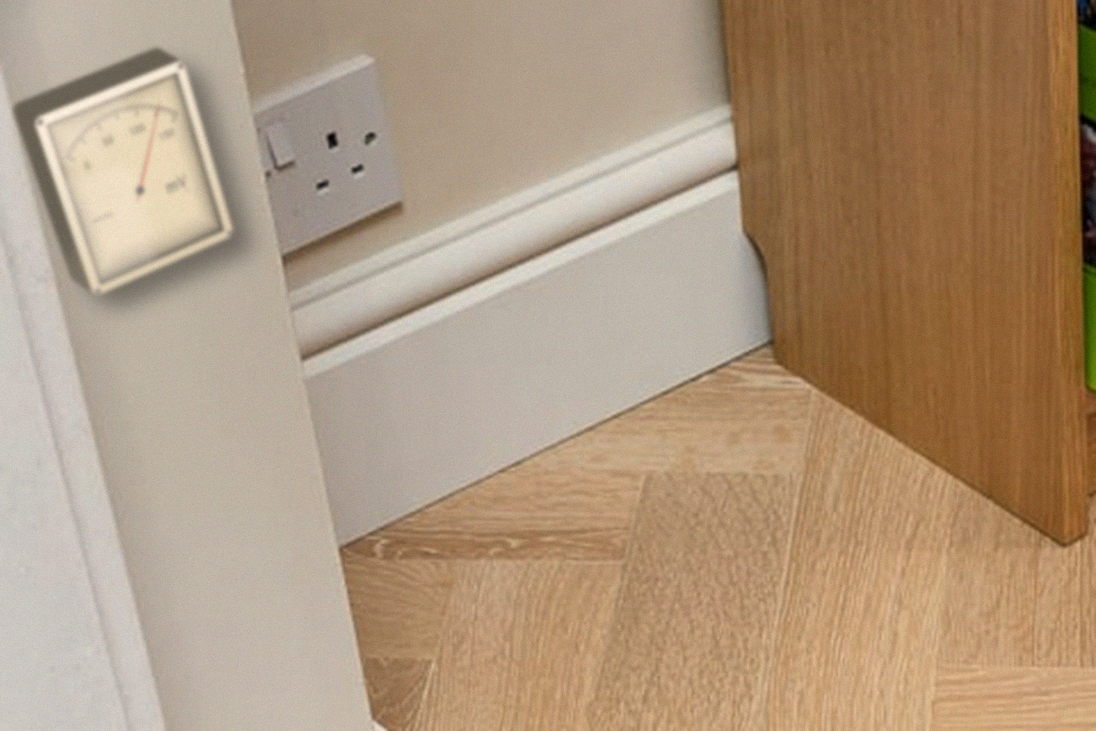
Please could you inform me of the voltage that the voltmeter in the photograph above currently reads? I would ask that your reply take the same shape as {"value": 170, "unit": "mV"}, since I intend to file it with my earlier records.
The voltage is {"value": 125, "unit": "mV"}
